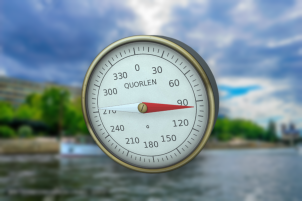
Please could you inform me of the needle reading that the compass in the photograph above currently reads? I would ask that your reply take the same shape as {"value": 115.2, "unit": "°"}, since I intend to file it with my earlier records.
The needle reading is {"value": 95, "unit": "°"}
